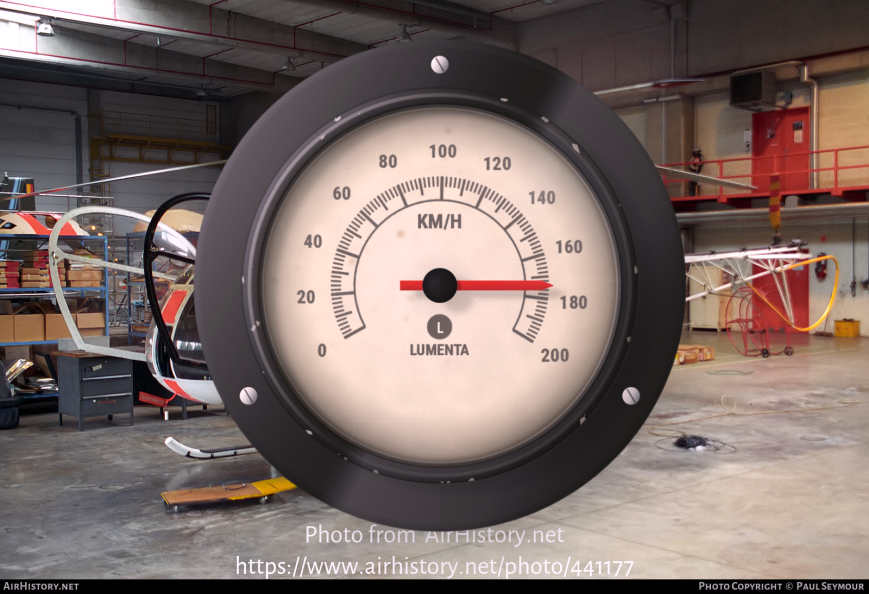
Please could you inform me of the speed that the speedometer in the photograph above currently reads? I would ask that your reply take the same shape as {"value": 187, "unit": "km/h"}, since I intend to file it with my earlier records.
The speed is {"value": 174, "unit": "km/h"}
